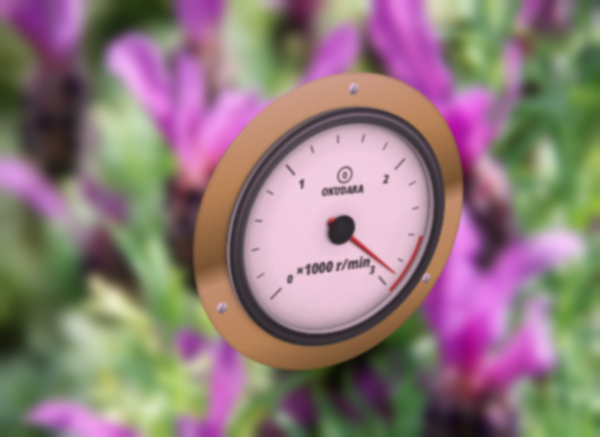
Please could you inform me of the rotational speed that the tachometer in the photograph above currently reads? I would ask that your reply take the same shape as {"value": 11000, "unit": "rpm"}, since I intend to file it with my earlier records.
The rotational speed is {"value": 2900, "unit": "rpm"}
